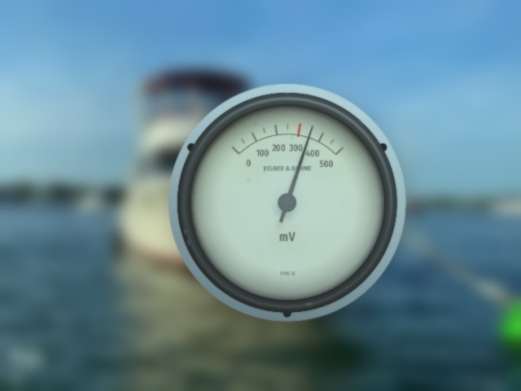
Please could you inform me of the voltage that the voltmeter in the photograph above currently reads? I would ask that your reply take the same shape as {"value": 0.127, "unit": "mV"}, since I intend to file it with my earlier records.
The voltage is {"value": 350, "unit": "mV"}
